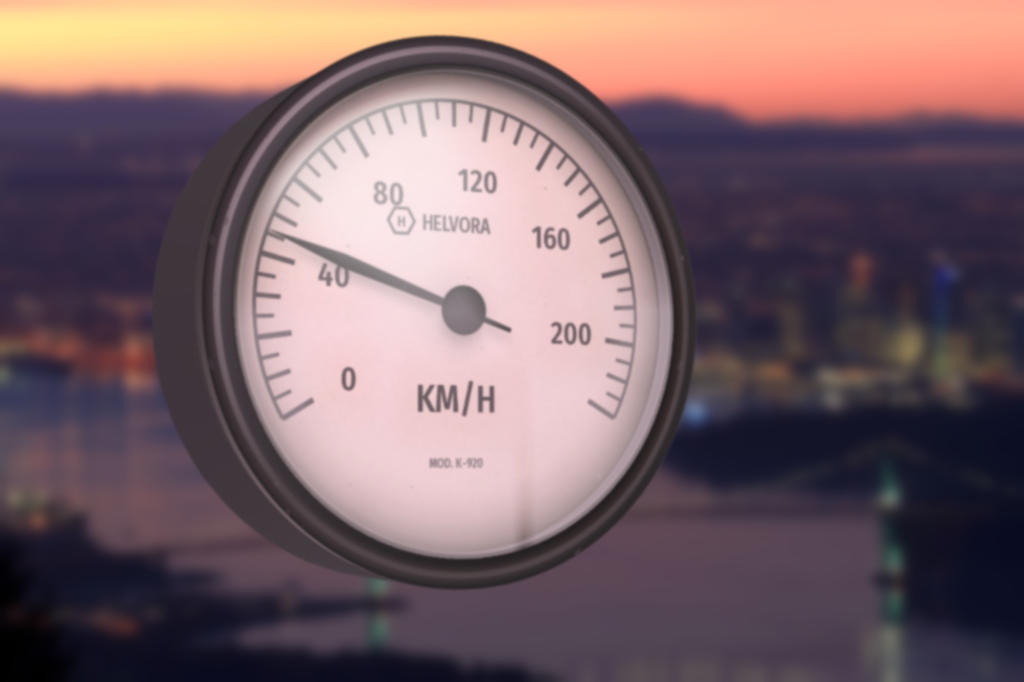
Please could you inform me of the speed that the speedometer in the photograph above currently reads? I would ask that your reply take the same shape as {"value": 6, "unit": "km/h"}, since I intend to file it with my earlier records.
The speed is {"value": 45, "unit": "km/h"}
